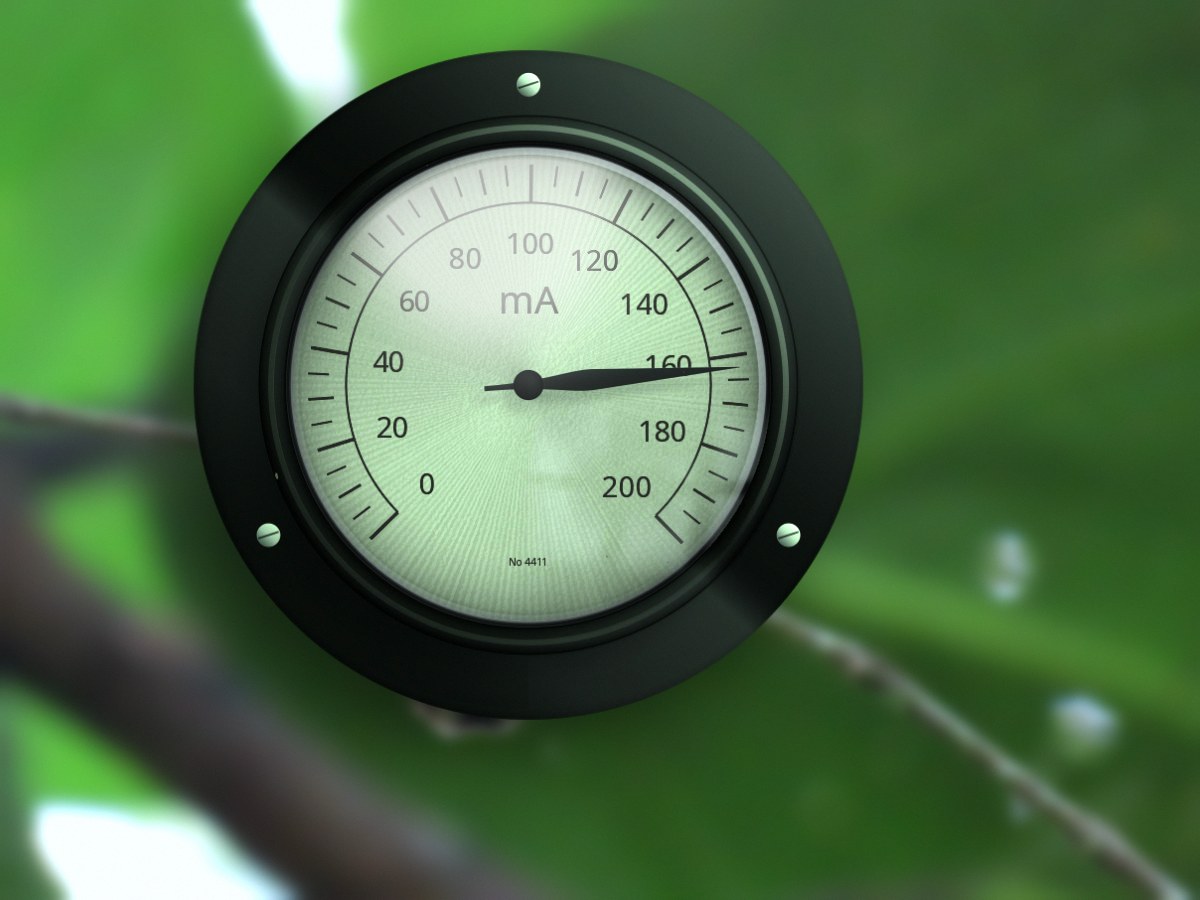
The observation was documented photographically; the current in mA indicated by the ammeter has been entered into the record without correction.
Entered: 162.5 mA
